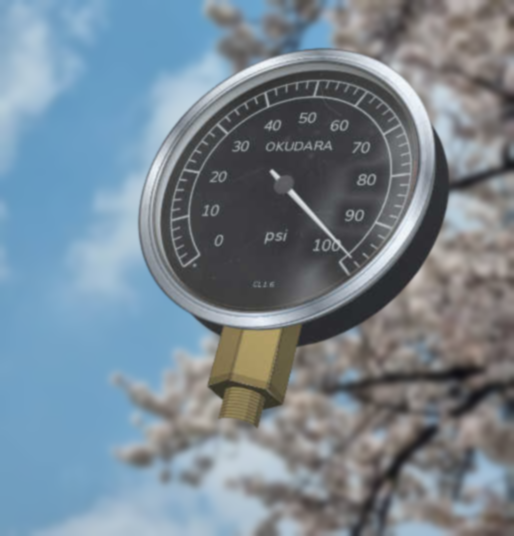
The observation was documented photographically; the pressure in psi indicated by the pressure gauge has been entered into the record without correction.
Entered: 98 psi
